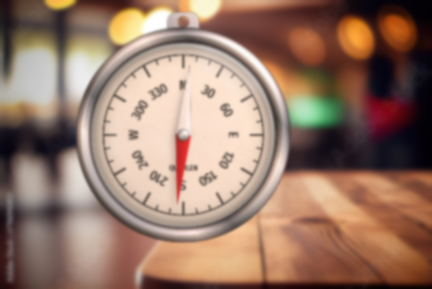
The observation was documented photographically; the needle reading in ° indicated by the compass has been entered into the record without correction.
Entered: 185 °
